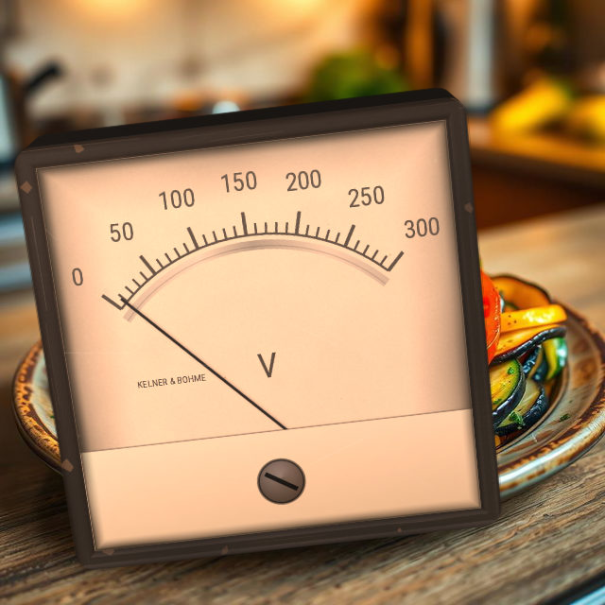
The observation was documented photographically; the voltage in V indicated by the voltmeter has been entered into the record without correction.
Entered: 10 V
